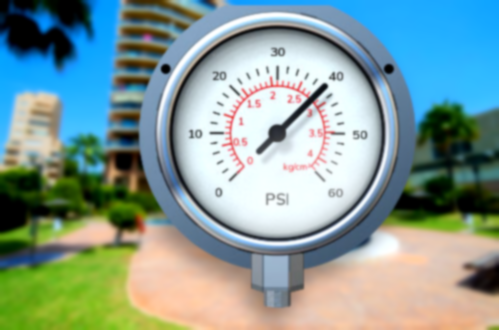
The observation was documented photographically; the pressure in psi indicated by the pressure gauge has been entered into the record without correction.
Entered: 40 psi
